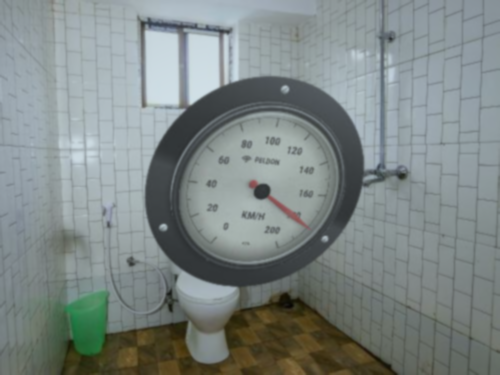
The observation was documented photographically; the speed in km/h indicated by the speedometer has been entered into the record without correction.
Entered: 180 km/h
